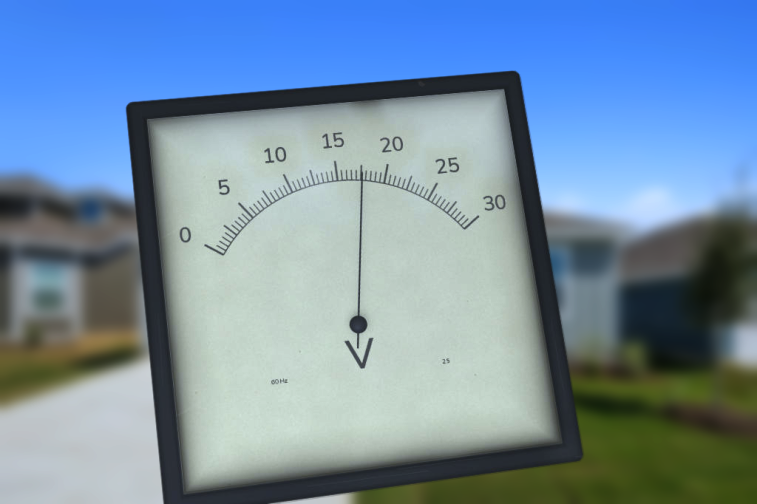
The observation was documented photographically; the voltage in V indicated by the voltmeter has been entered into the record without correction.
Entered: 17.5 V
